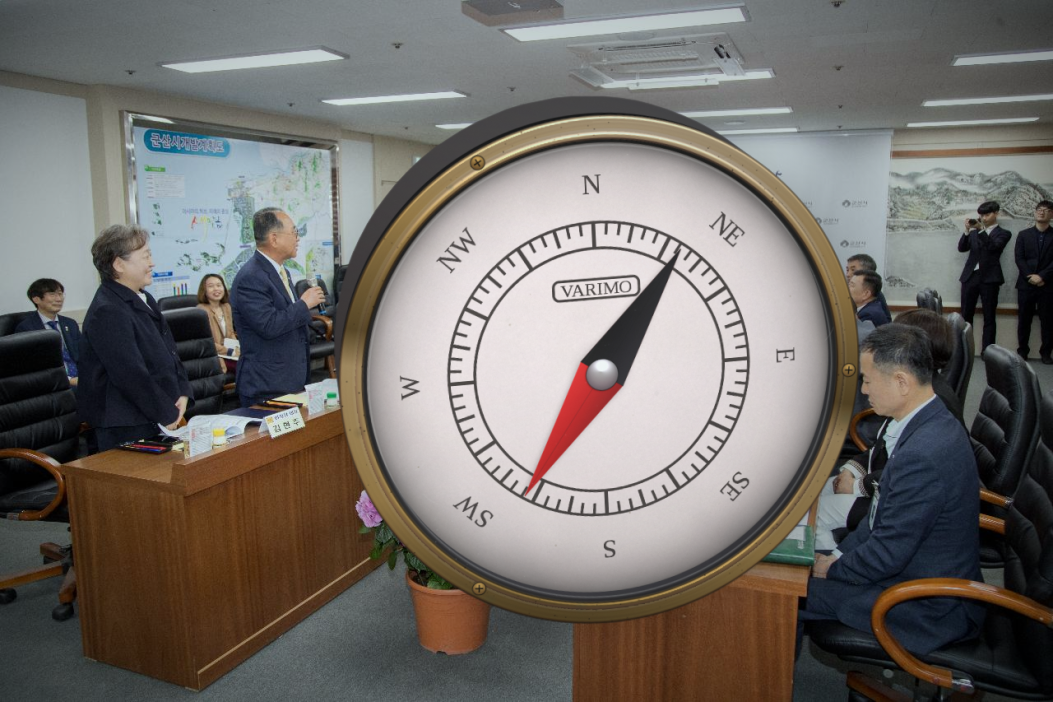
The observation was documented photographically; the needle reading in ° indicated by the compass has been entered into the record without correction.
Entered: 215 °
